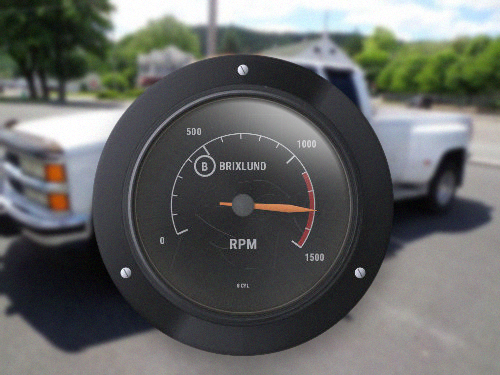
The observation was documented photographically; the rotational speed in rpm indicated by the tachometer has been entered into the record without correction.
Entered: 1300 rpm
